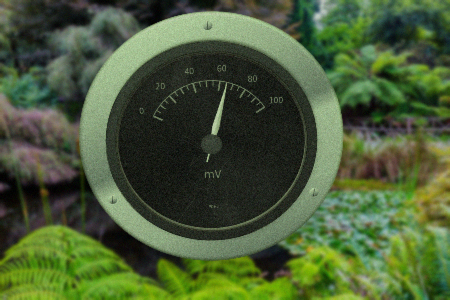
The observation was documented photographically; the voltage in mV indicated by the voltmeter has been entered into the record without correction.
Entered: 65 mV
